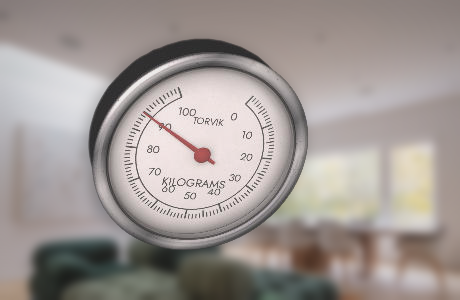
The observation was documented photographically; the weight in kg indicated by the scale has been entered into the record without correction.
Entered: 90 kg
